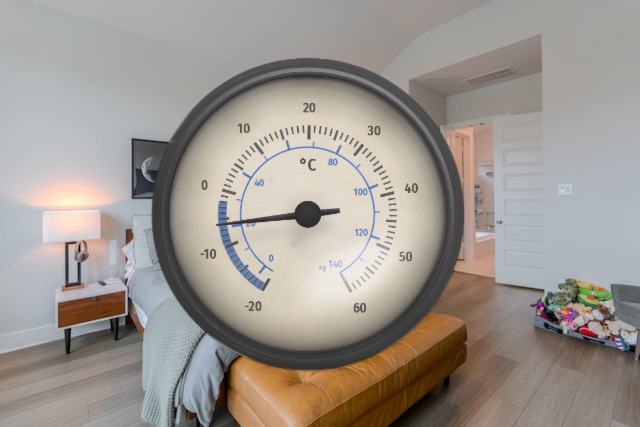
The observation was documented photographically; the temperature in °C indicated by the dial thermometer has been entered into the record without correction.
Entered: -6 °C
